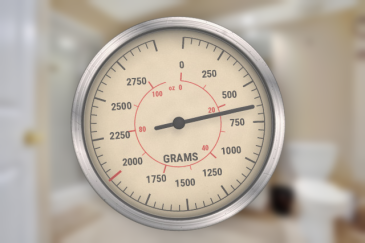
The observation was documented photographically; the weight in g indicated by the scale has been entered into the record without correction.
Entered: 650 g
